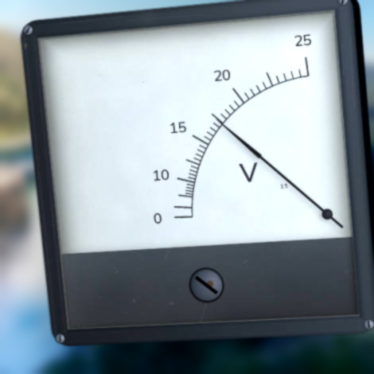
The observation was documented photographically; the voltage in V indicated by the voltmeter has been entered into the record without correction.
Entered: 17.5 V
